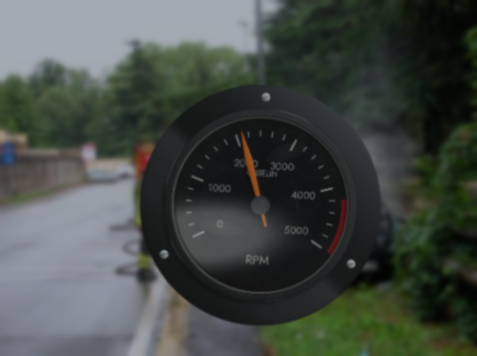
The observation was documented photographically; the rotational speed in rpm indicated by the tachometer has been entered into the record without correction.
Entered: 2100 rpm
